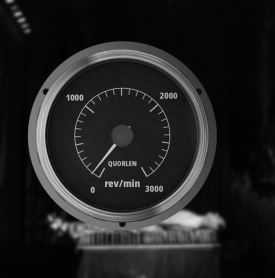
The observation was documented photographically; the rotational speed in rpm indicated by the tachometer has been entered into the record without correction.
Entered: 100 rpm
